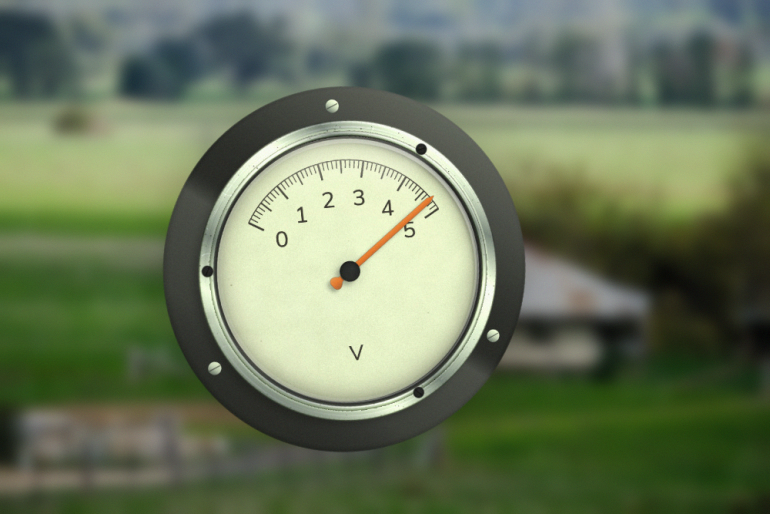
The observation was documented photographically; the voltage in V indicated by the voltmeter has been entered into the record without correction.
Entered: 4.7 V
